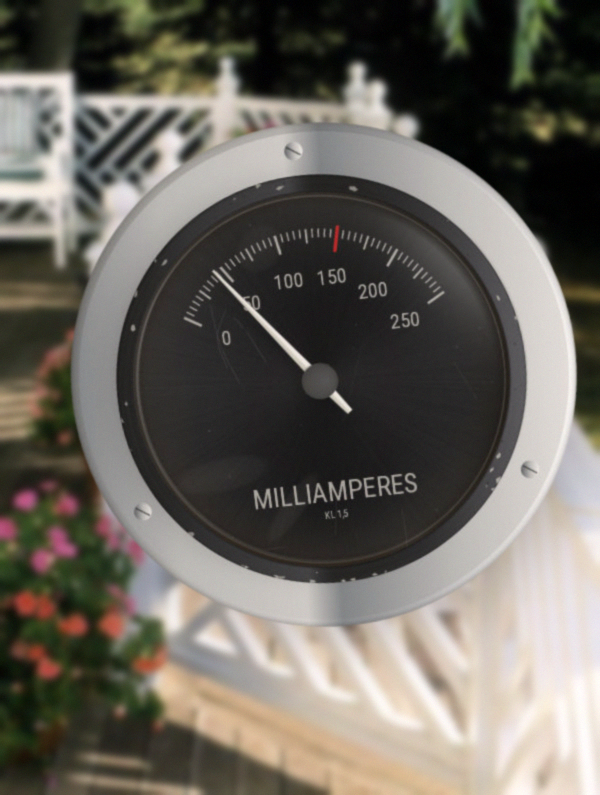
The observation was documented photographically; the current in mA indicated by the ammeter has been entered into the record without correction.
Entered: 45 mA
